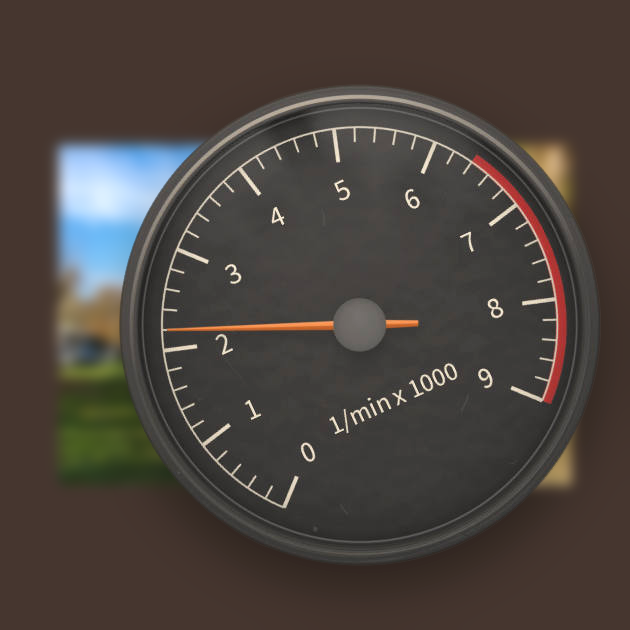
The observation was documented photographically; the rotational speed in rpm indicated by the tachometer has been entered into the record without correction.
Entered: 2200 rpm
